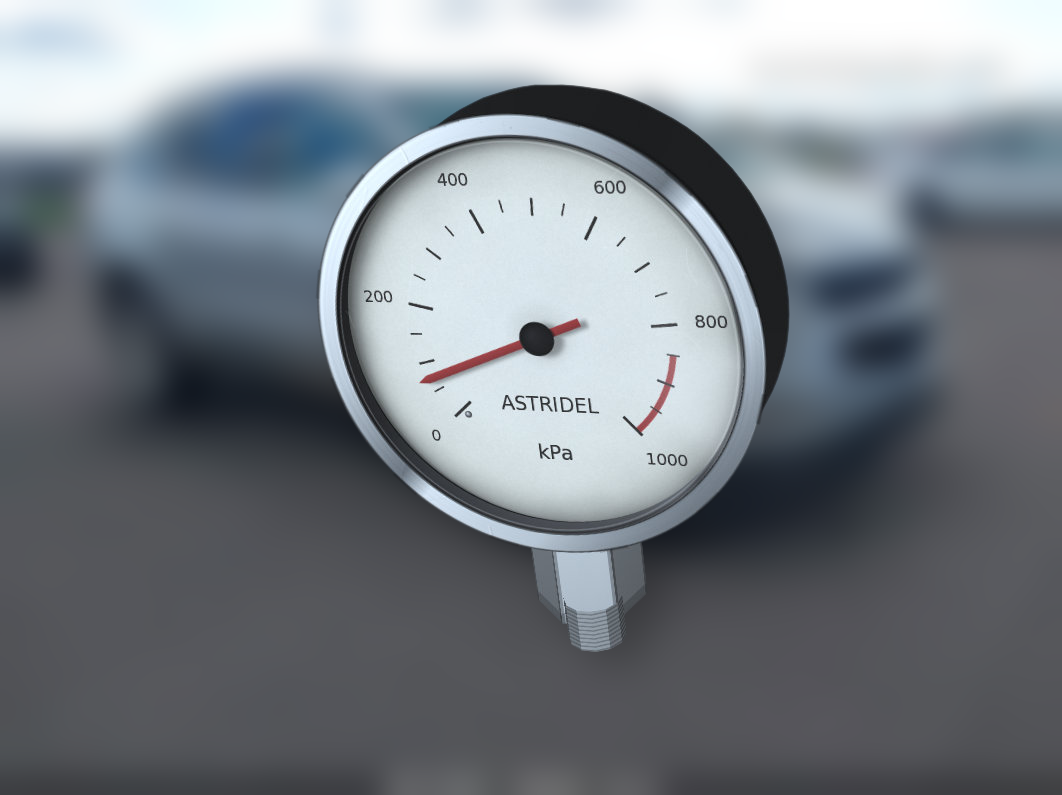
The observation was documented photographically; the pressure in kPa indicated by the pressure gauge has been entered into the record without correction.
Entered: 75 kPa
